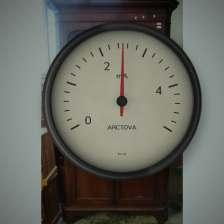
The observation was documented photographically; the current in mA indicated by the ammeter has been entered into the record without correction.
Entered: 2.5 mA
